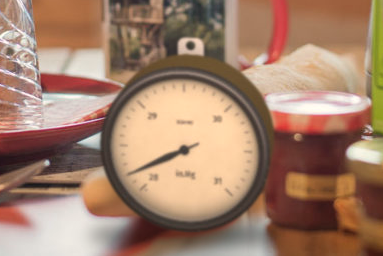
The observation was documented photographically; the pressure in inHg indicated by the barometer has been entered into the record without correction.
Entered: 28.2 inHg
